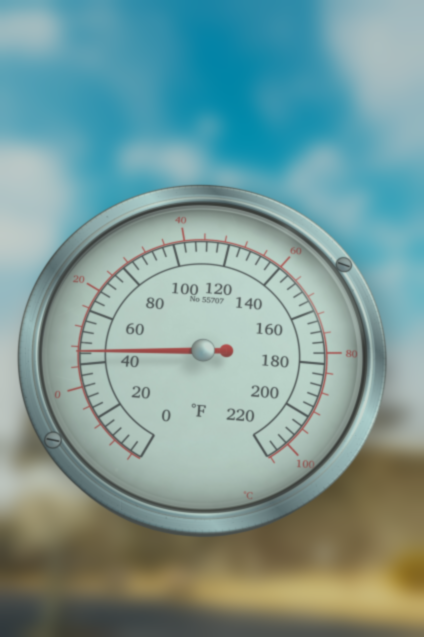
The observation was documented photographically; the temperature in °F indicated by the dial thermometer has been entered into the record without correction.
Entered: 44 °F
